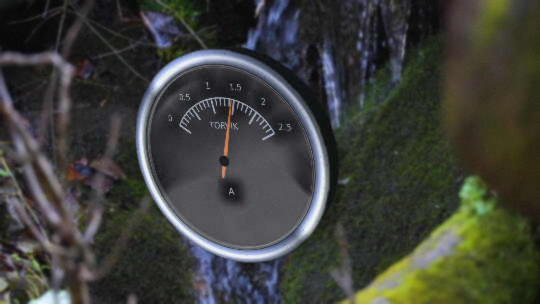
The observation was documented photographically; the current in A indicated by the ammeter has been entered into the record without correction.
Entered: 1.5 A
